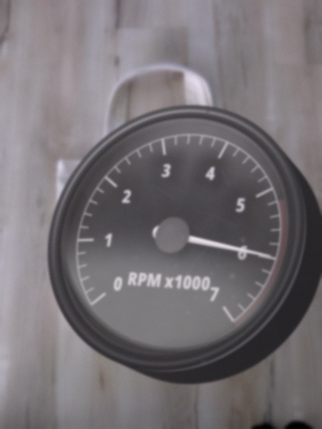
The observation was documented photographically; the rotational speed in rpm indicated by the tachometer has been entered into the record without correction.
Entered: 6000 rpm
